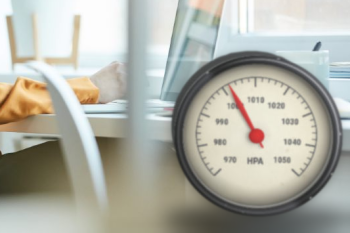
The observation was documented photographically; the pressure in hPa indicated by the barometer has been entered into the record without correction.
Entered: 1002 hPa
